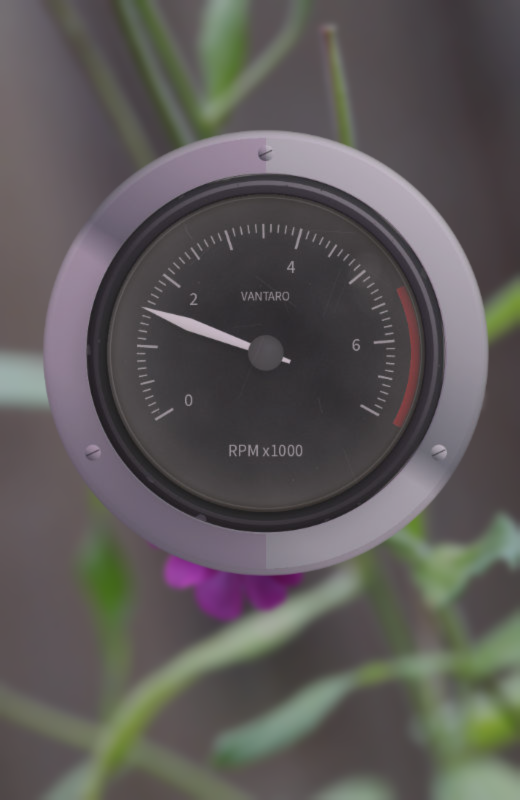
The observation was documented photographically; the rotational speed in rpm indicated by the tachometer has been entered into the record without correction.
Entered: 1500 rpm
